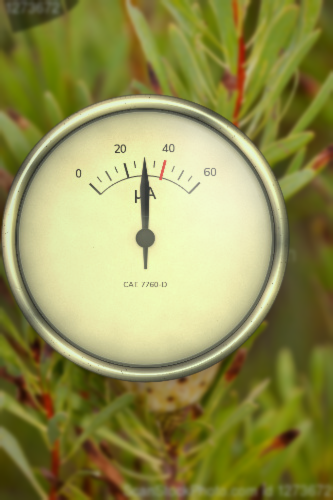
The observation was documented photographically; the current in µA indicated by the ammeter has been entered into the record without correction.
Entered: 30 µA
